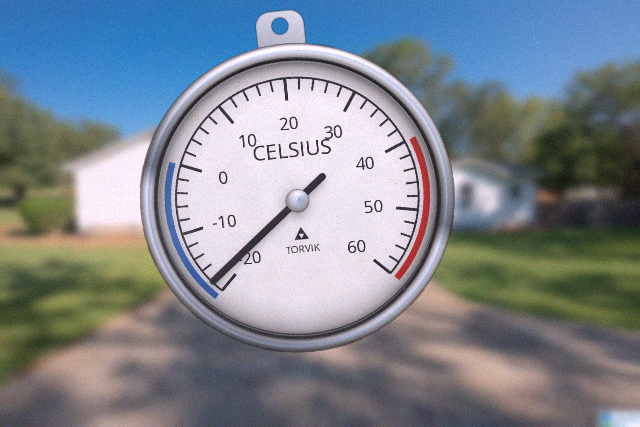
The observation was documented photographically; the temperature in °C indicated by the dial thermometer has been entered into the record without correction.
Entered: -18 °C
